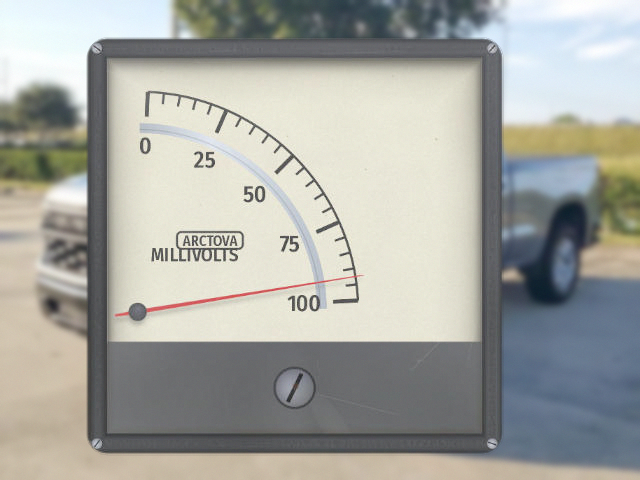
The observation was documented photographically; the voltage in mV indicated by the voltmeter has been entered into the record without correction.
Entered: 92.5 mV
